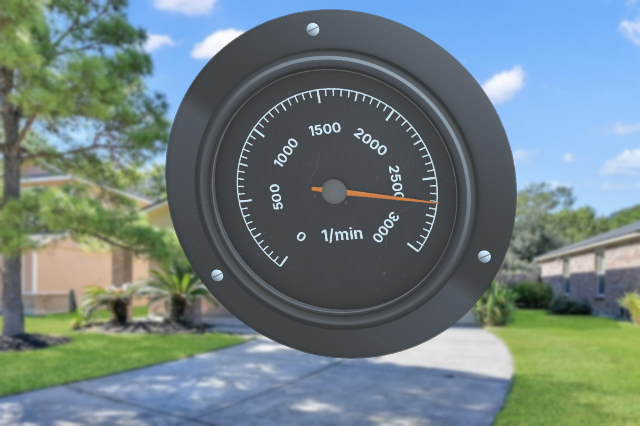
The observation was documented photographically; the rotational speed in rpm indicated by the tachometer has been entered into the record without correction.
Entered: 2650 rpm
